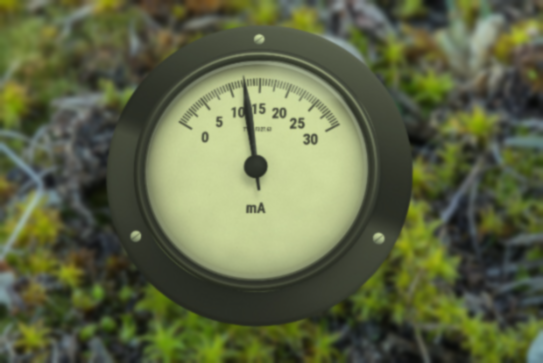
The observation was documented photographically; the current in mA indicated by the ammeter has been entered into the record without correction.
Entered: 12.5 mA
